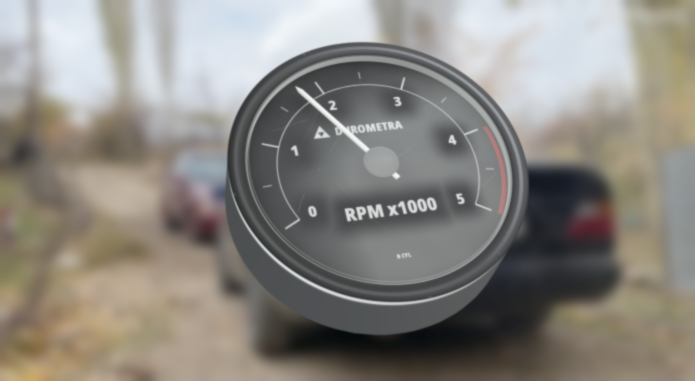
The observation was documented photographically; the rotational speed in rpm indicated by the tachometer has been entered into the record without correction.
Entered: 1750 rpm
